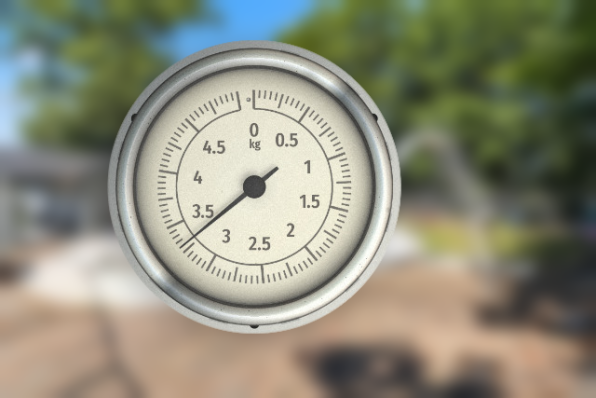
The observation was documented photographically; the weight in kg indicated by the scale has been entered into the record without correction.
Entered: 3.3 kg
